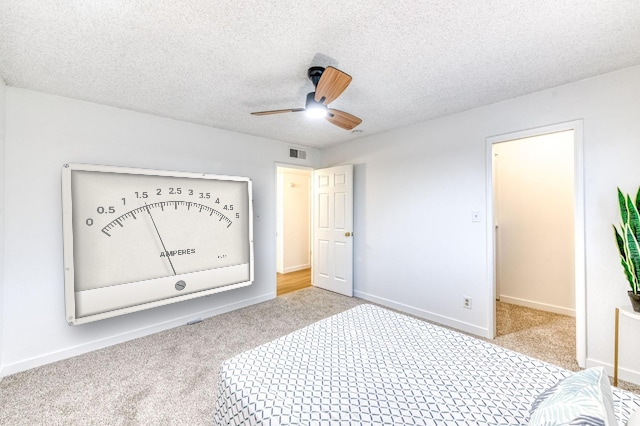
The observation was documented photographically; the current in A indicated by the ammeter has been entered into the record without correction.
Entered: 1.5 A
